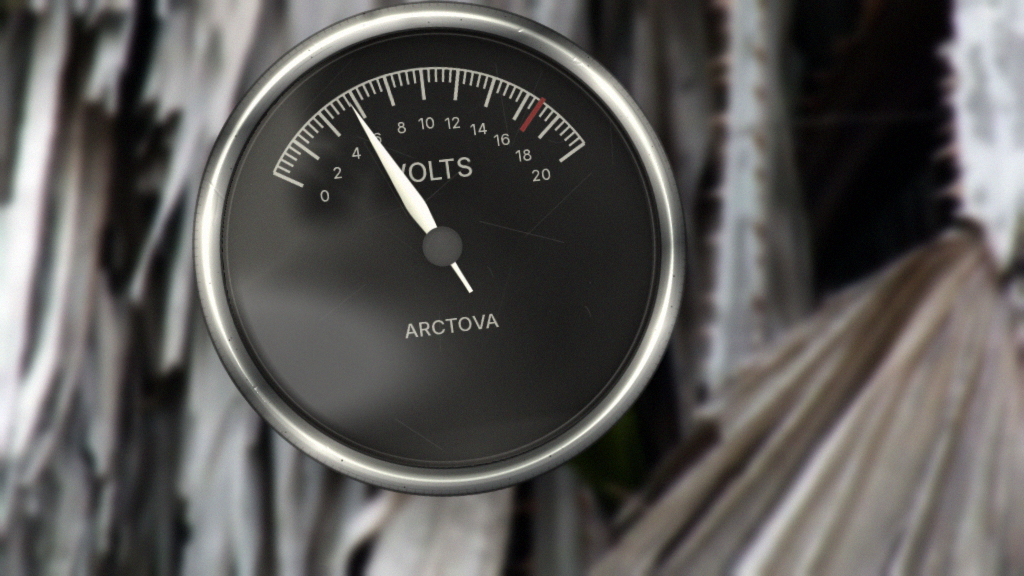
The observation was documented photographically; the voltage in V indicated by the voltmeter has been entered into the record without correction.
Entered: 5.6 V
